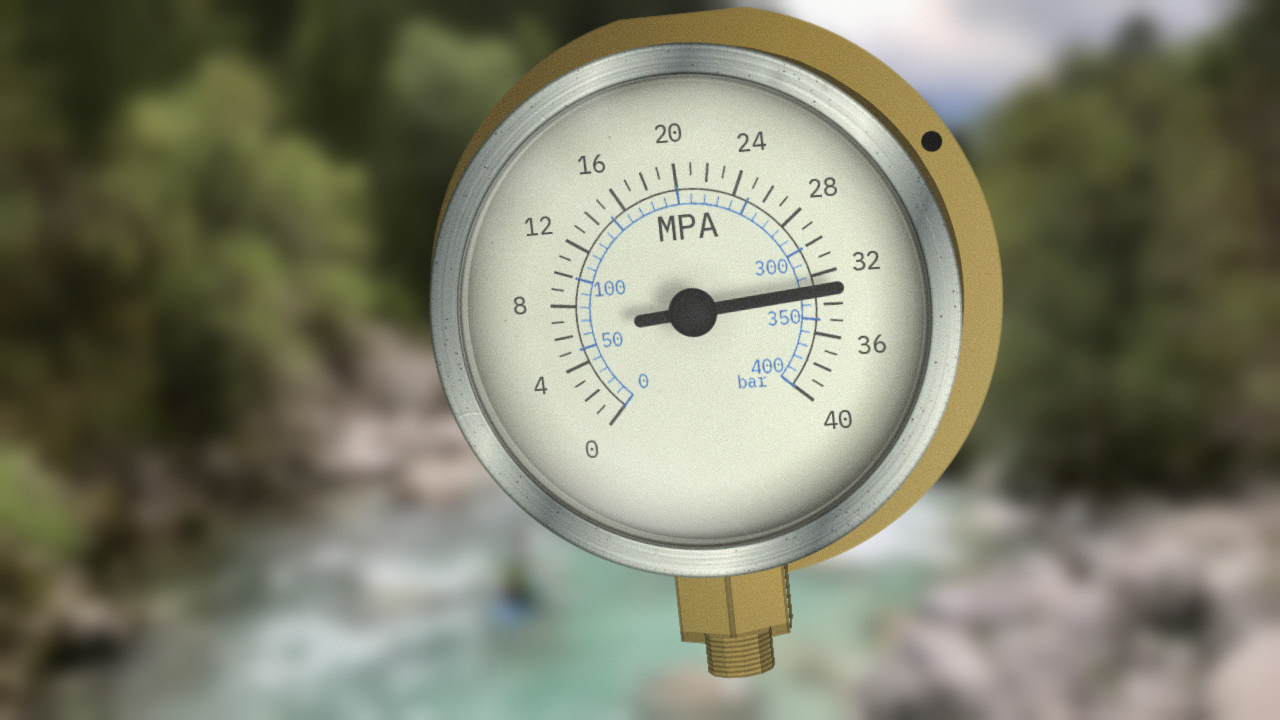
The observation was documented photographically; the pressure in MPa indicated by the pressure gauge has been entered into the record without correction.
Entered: 33 MPa
